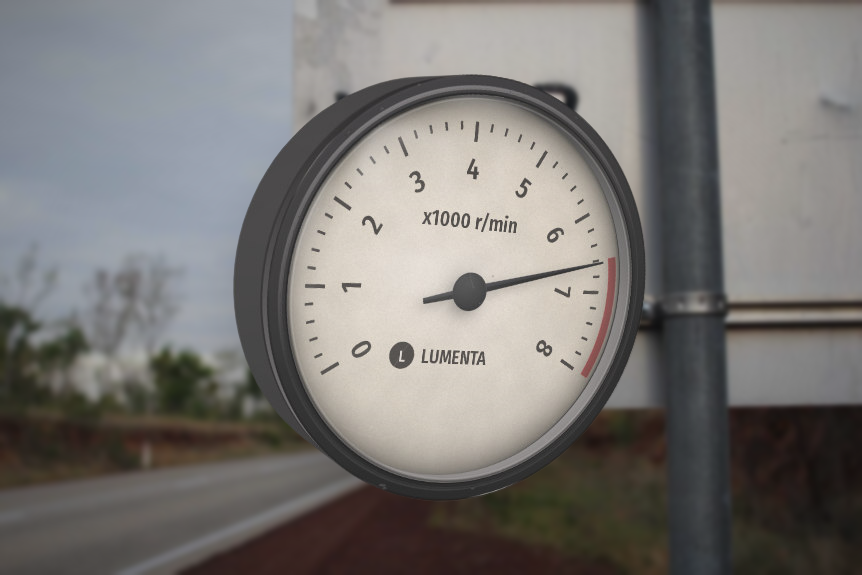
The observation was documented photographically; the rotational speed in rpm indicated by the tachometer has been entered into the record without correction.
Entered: 6600 rpm
